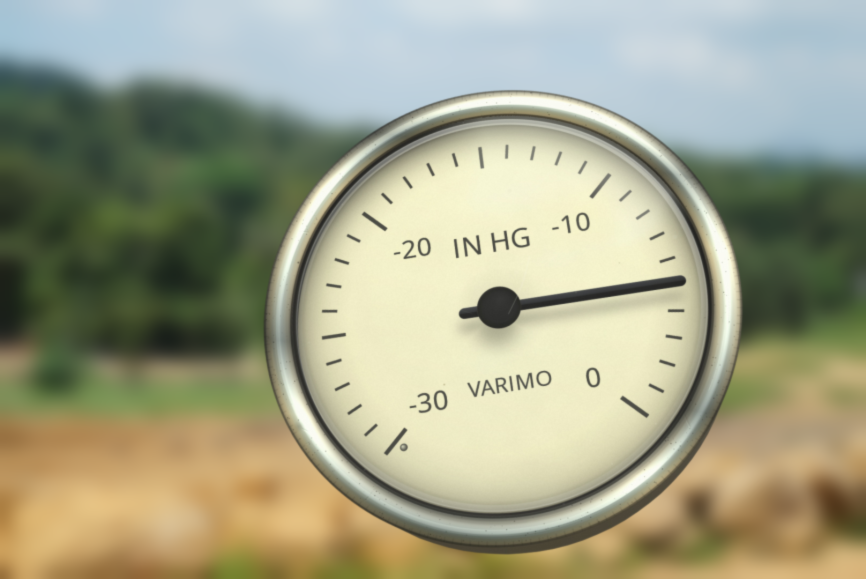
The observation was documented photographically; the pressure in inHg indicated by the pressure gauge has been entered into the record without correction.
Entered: -5 inHg
